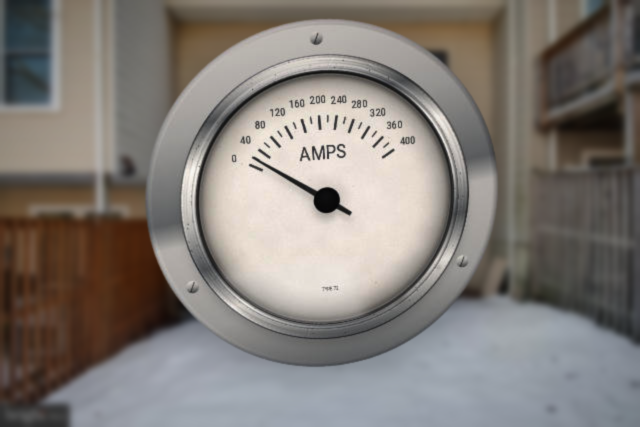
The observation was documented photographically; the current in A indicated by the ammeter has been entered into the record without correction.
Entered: 20 A
